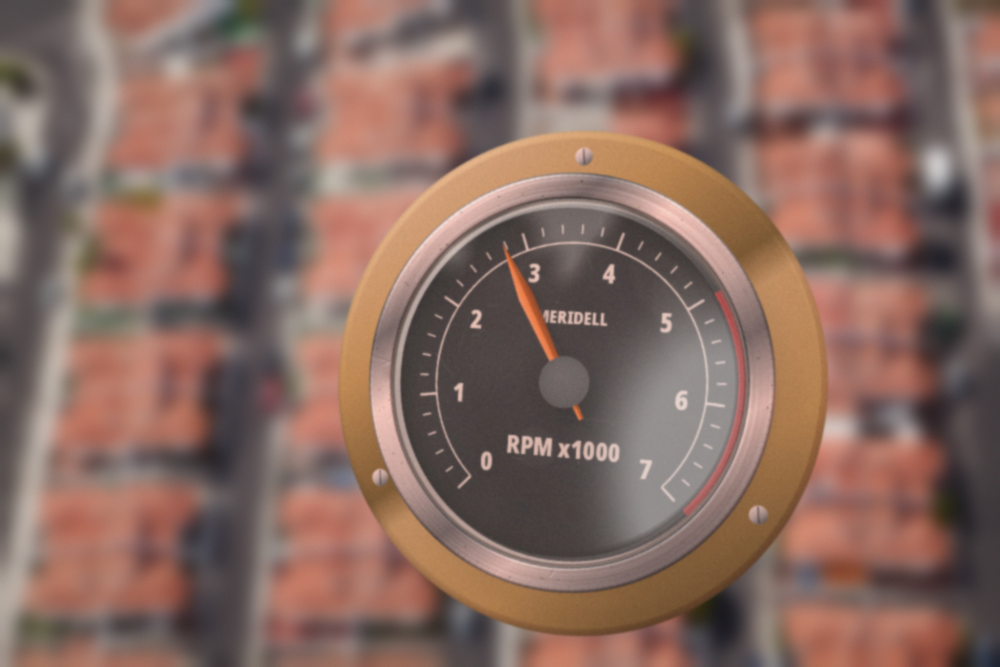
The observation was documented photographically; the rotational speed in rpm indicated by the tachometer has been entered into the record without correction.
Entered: 2800 rpm
